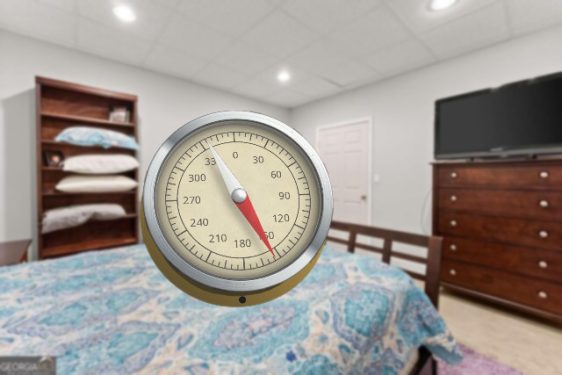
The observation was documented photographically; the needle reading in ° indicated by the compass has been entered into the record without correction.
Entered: 155 °
